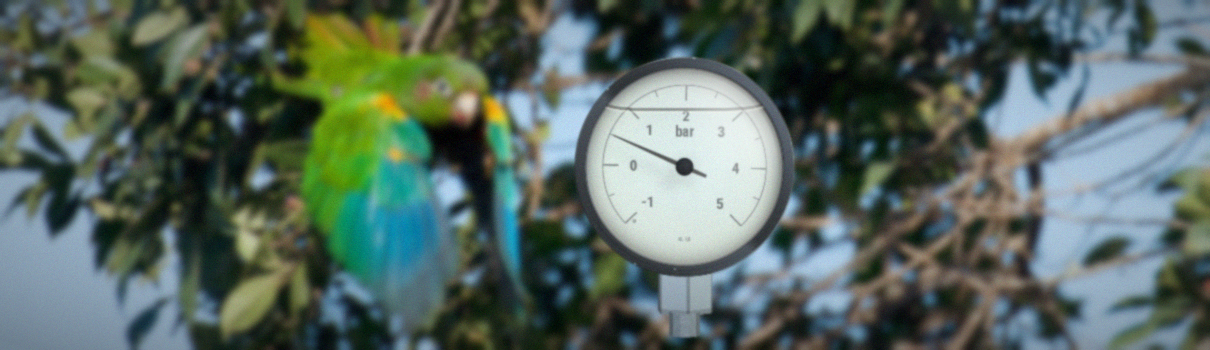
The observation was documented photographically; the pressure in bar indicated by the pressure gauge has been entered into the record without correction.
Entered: 0.5 bar
